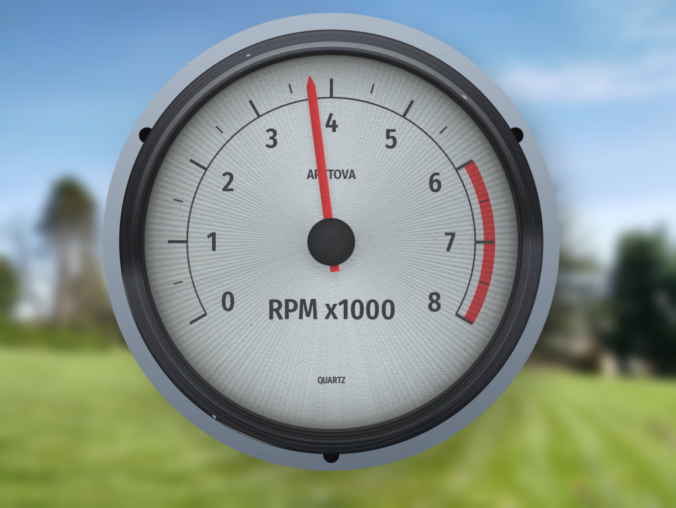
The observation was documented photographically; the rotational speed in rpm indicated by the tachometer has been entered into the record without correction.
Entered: 3750 rpm
